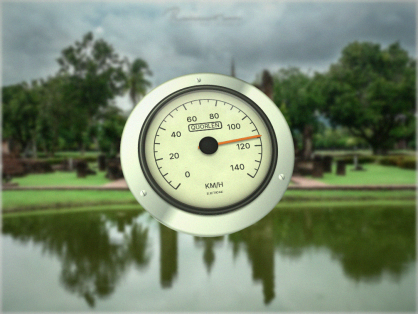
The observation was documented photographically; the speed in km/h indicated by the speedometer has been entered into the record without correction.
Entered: 115 km/h
